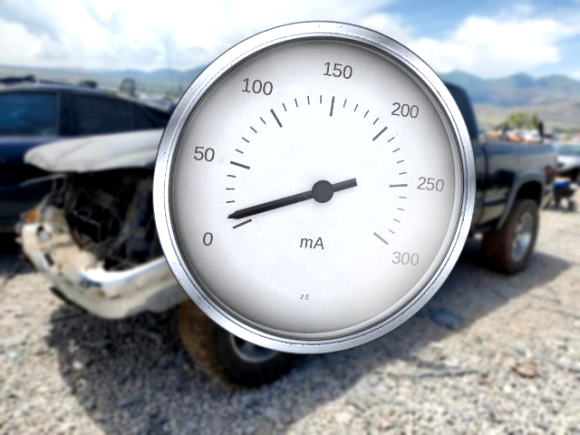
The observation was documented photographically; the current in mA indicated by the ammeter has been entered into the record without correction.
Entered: 10 mA
